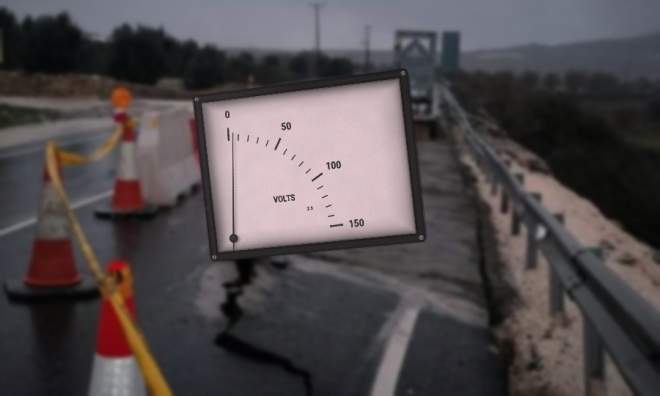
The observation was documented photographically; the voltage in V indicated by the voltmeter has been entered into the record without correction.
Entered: 5 V
